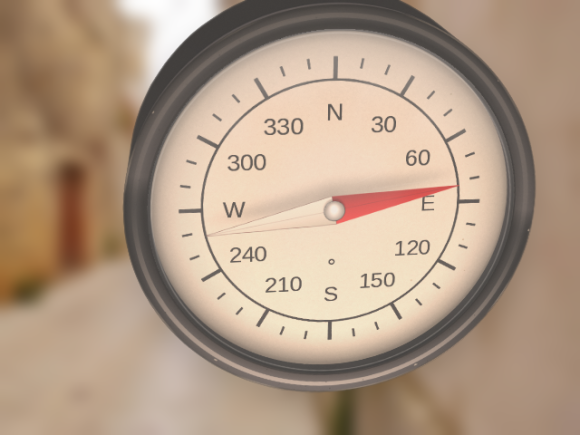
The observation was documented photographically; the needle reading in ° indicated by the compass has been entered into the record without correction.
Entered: 80 °
